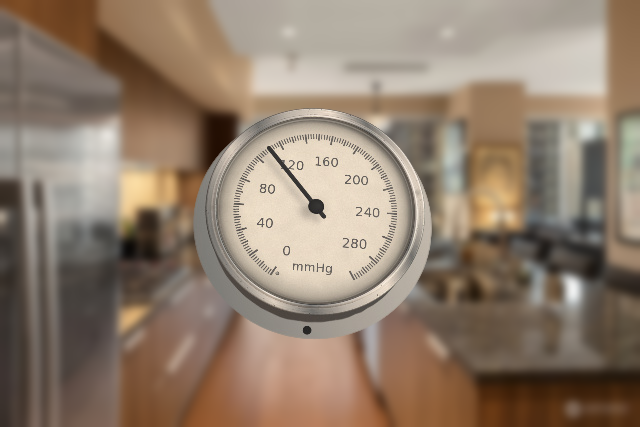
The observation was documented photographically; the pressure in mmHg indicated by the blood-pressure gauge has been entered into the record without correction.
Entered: 110 mmHg
